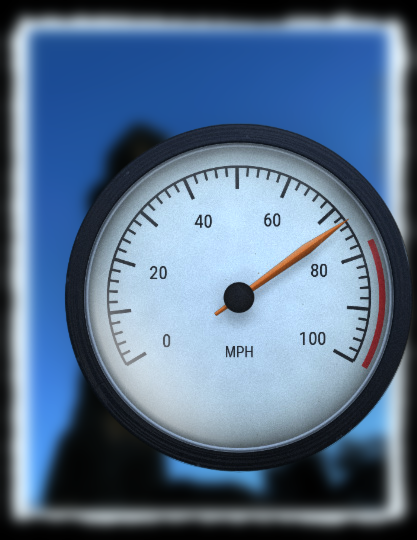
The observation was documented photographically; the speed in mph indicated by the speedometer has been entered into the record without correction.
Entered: 73 mph
